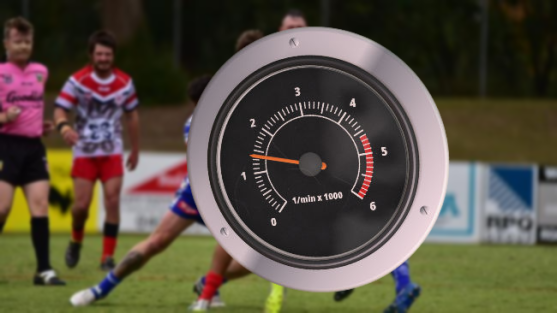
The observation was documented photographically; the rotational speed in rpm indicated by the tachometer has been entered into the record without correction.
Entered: 1400 rpm
